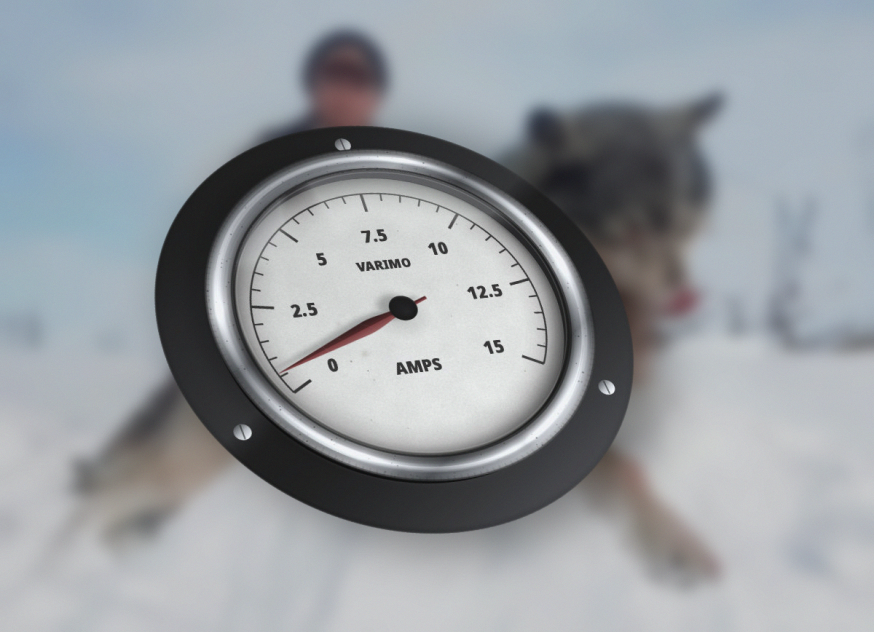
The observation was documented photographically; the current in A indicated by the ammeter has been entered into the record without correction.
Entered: 0.5 A
